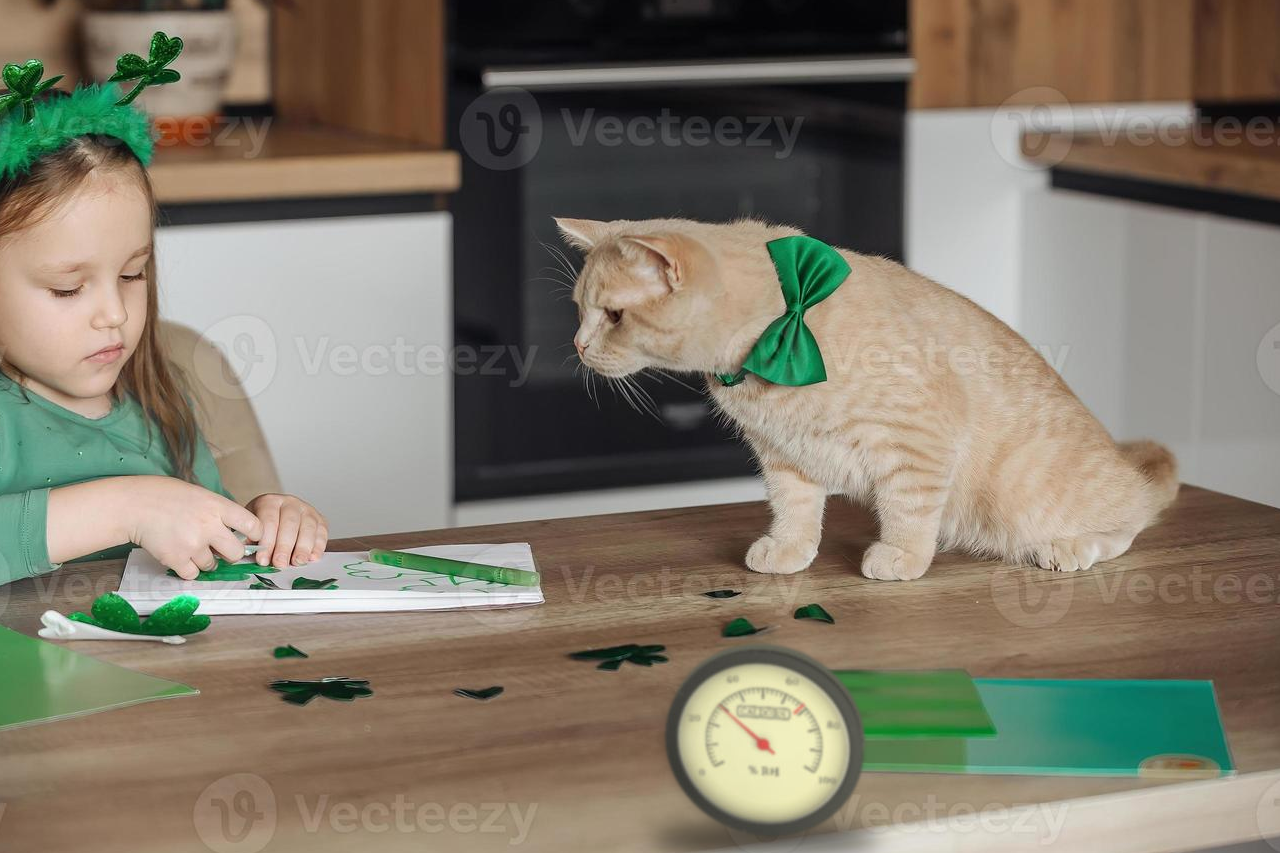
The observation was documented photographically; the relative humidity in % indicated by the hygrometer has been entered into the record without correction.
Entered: 30 %
